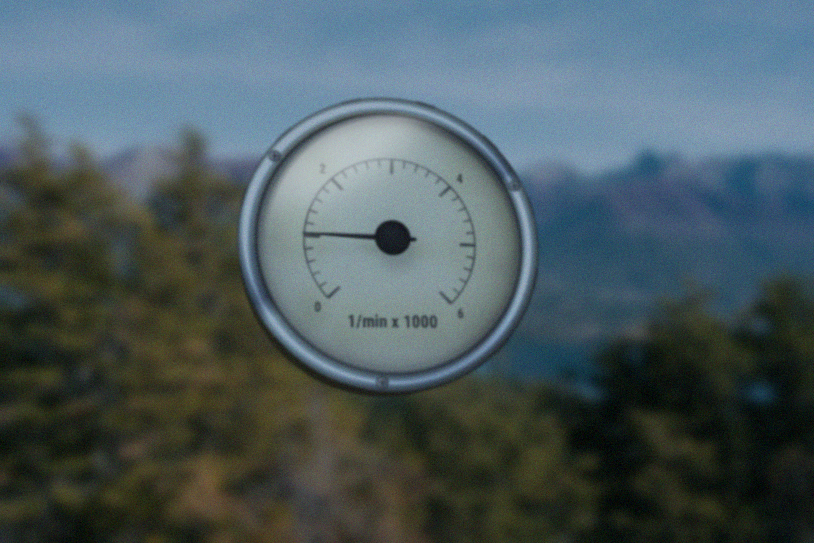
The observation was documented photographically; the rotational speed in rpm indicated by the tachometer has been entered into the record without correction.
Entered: 1000 rpm
